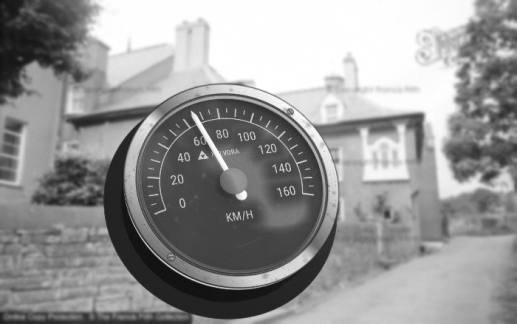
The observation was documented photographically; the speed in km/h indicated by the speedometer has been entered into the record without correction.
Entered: 65 km/h
